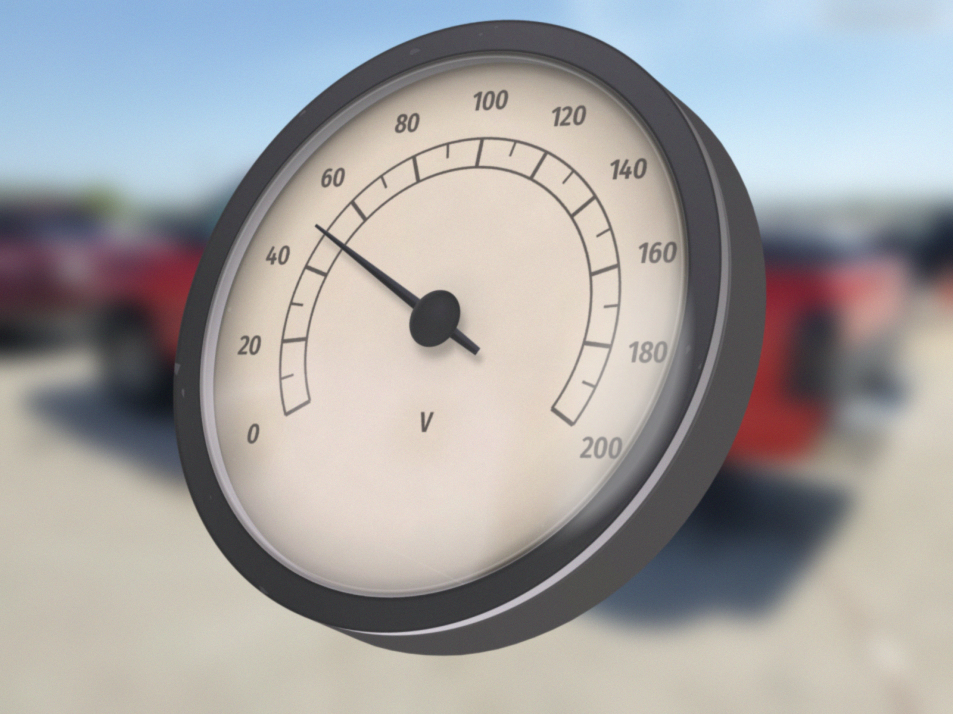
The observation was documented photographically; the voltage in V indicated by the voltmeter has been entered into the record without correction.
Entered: 50 V
